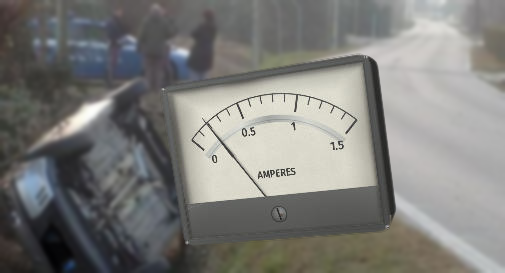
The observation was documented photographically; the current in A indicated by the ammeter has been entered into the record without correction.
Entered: 0.2 A
